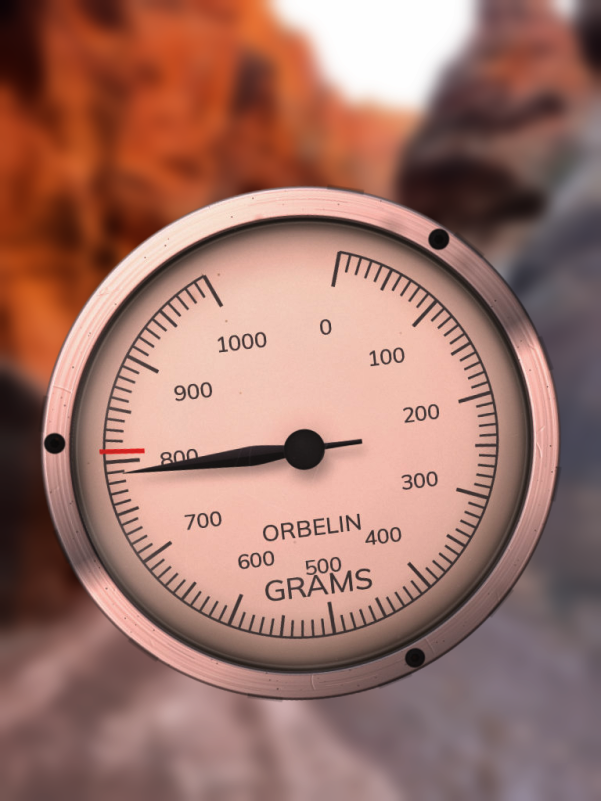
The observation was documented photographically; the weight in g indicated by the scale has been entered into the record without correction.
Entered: 790 g
